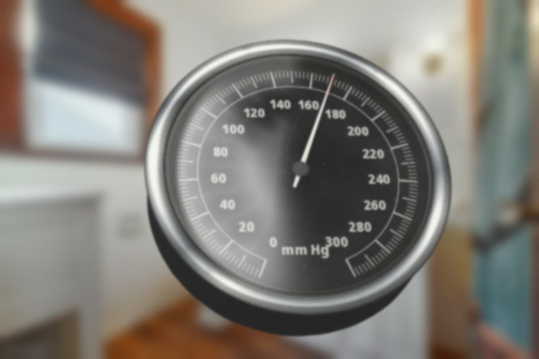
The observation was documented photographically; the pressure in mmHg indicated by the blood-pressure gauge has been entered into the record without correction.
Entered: 170 mmHg
